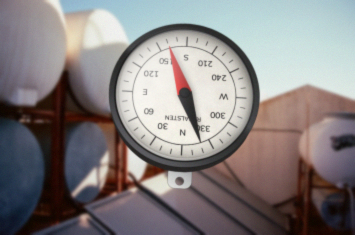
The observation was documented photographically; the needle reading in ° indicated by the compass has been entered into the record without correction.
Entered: 160 °
